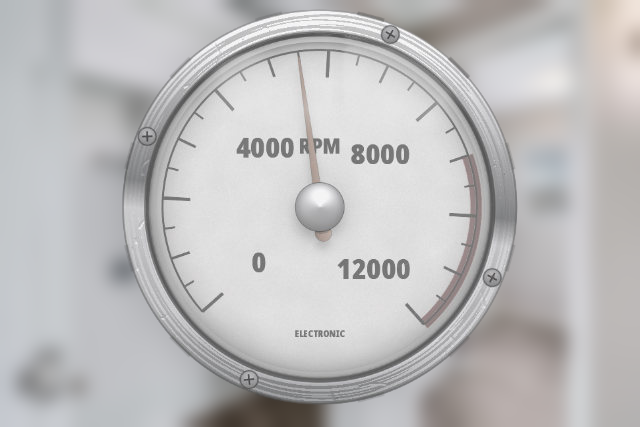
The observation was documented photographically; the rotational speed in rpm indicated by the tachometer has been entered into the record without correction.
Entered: 5500 rpm
